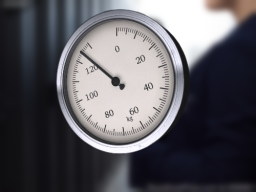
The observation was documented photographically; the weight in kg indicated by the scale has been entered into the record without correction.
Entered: 125 kg
